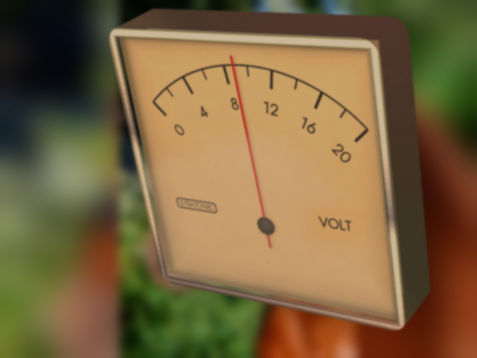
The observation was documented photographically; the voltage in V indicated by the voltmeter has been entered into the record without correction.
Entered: 9 V
